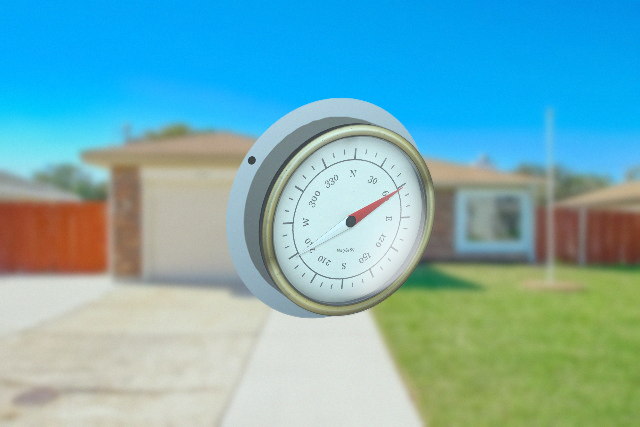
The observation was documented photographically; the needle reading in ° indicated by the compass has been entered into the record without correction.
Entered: 60 °
